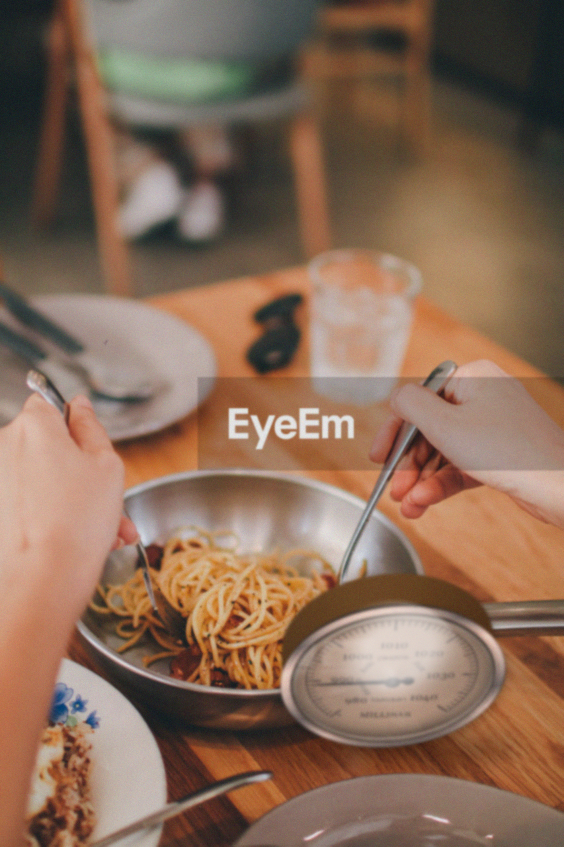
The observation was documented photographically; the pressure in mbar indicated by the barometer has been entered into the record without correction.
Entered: 990 mbar
